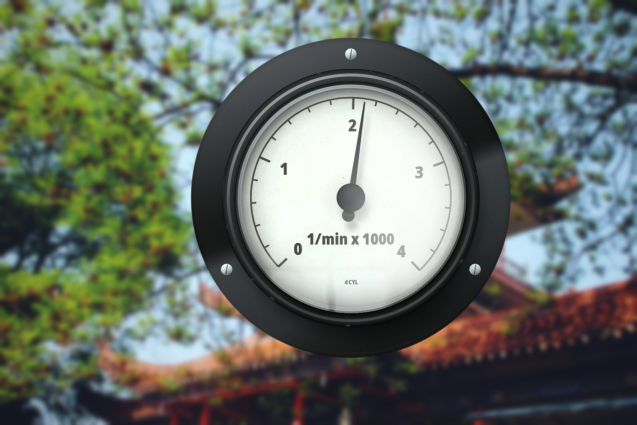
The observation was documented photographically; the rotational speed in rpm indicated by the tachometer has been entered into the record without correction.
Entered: 2100 rpm
